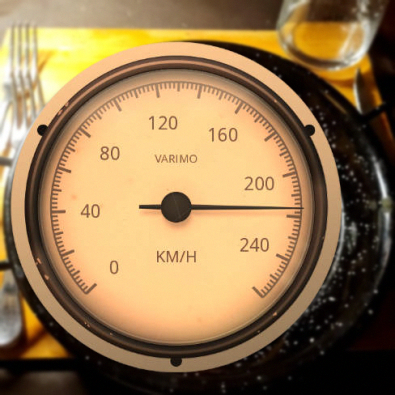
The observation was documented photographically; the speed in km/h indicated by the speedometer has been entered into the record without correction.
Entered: 216 km/h
